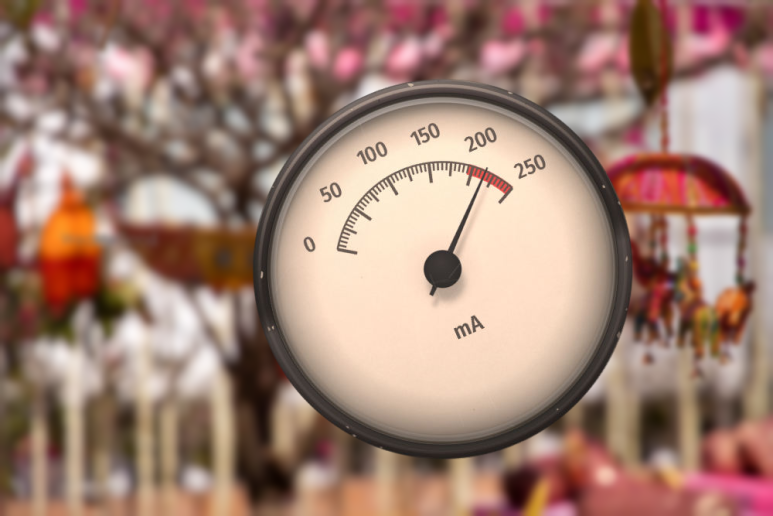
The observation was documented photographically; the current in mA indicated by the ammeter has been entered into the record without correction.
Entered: 215 mA
